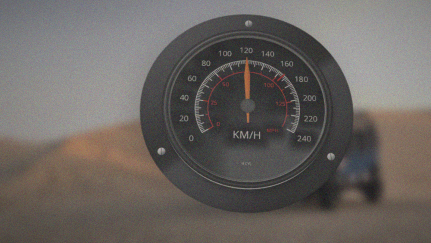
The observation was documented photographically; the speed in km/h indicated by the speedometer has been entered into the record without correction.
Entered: 120 km/h
